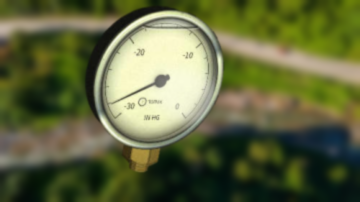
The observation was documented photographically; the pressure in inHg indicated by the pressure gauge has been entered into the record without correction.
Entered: -28 inHg
